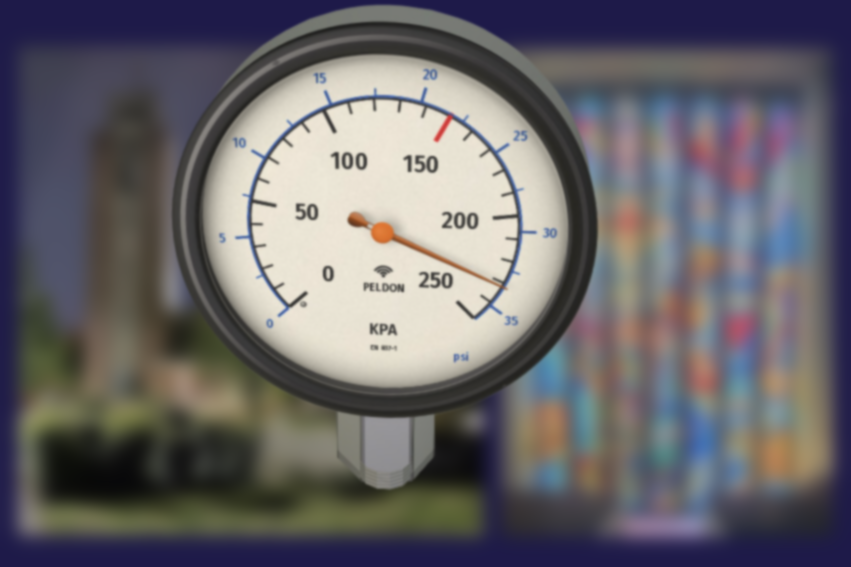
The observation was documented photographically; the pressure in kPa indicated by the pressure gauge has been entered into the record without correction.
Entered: 230 kPa
